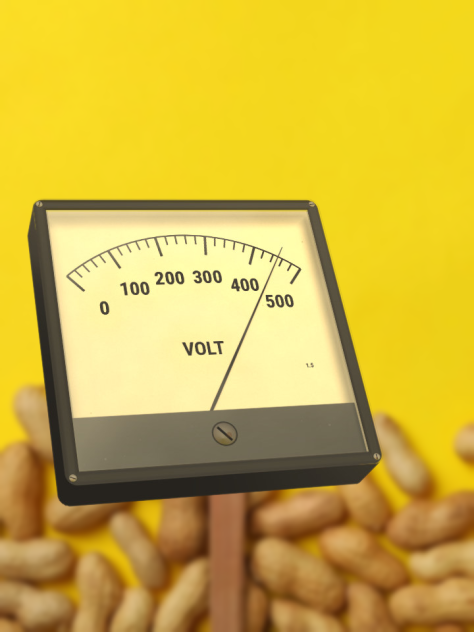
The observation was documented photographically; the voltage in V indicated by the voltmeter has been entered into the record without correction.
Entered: 450 V
